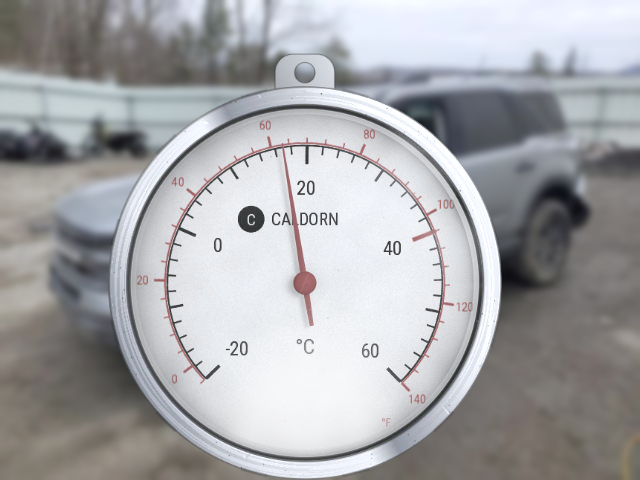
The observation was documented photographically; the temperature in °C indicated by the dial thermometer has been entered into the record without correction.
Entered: 17 °C
